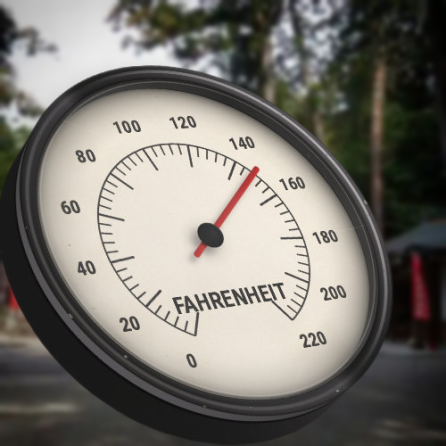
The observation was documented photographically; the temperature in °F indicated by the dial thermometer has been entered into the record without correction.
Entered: 148 °F
